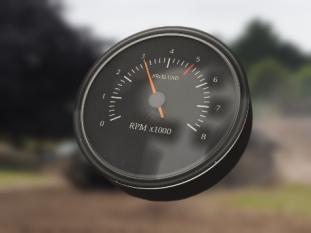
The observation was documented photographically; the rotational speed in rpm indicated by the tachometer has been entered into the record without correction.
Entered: 3000 rpm
